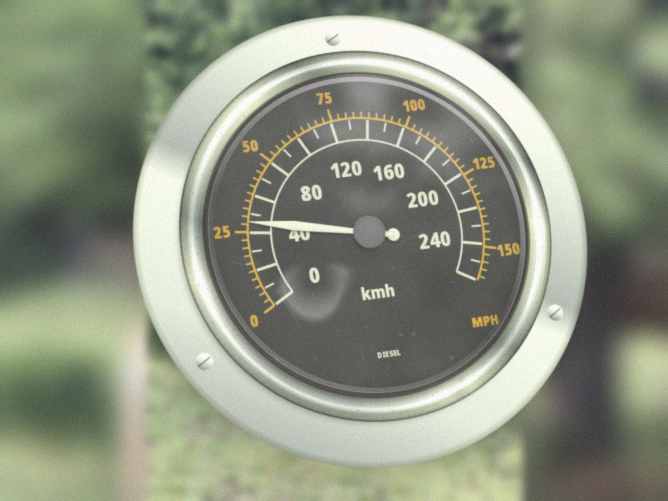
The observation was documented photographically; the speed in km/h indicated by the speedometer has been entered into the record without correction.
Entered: 45 km/h
